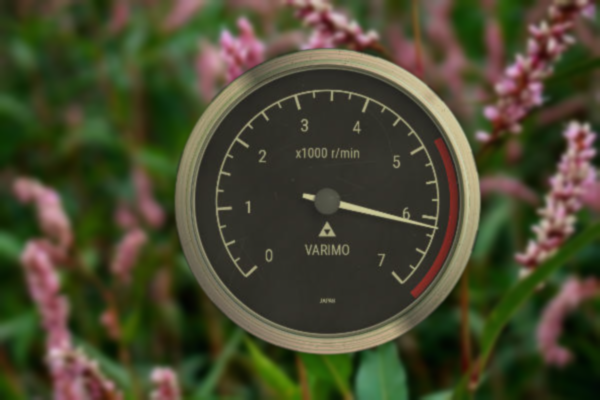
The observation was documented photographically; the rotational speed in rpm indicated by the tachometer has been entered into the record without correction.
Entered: 6125 rpm
